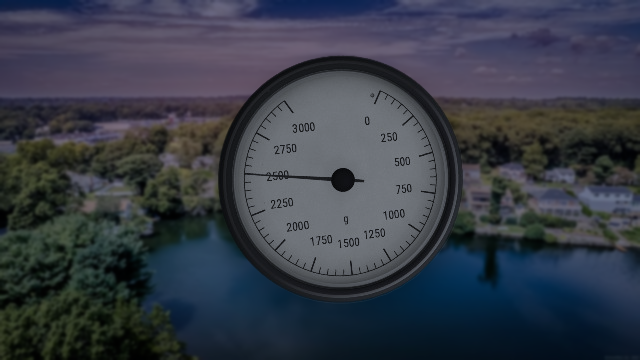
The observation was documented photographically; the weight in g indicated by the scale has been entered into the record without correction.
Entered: 2500 g
